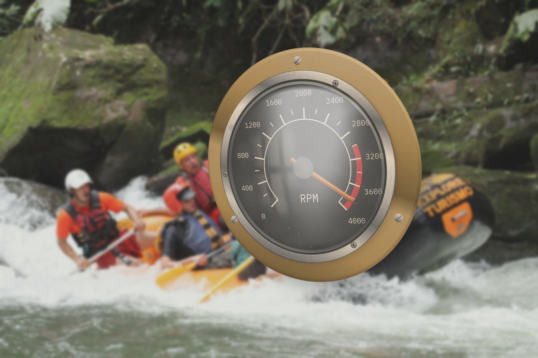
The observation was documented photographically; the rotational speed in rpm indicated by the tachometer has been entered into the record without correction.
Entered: 3800 rpm
